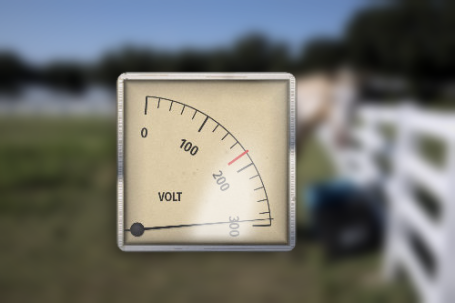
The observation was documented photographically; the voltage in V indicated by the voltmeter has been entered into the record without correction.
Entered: 290 V
